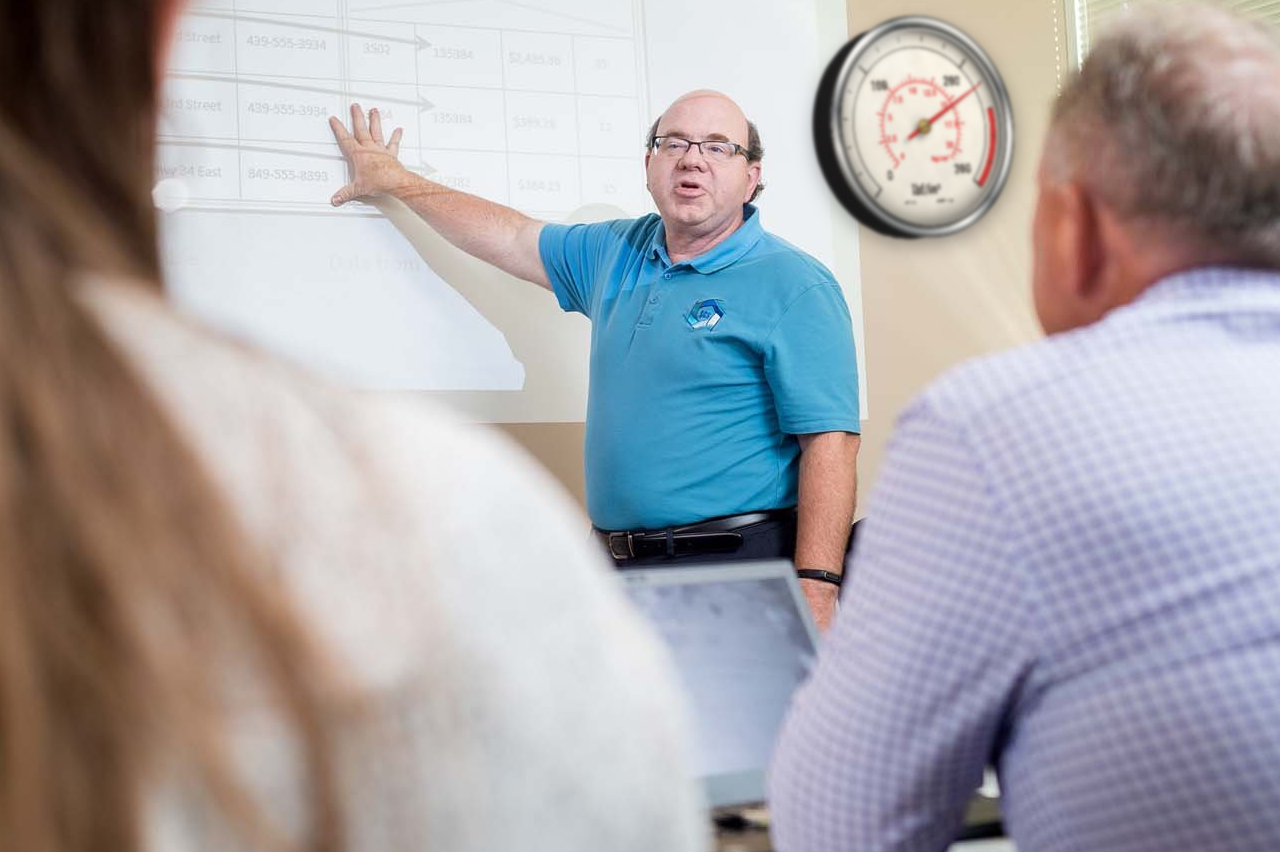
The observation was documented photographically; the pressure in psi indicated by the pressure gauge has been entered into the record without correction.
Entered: 220 psi
